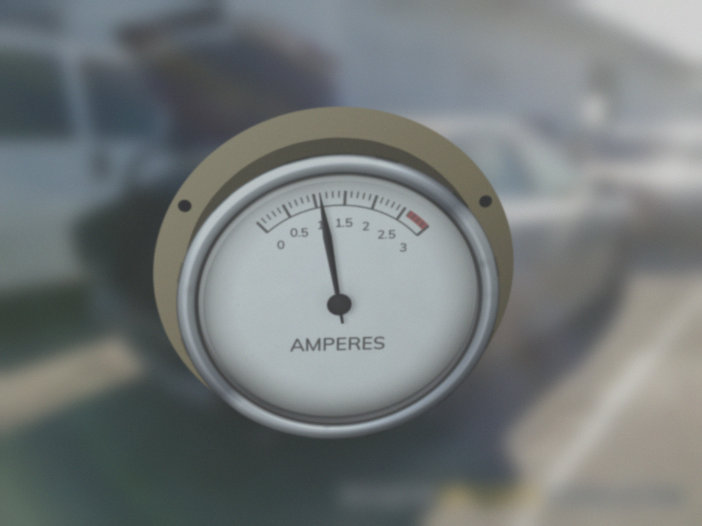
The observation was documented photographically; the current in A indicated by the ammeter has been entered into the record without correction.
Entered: 1.1 A
